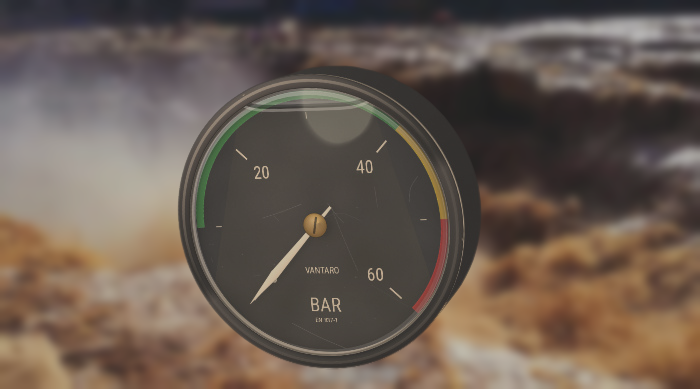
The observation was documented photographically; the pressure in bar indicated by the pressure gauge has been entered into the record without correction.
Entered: 0 bar
